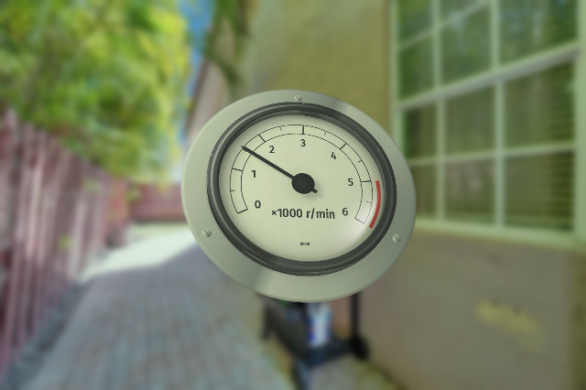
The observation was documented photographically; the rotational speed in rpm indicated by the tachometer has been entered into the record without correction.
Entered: 1500 rpm
